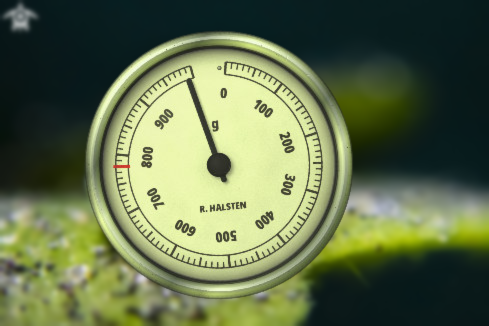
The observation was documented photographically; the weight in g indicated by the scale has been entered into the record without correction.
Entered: 990 g
